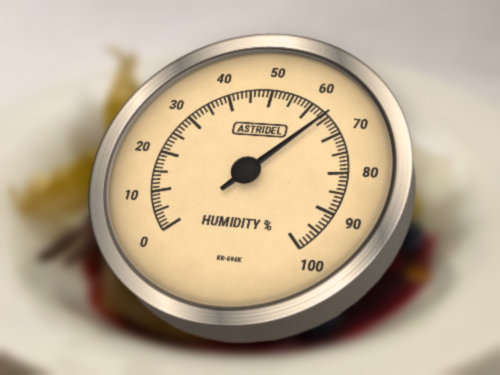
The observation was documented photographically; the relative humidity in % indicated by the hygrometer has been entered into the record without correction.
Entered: 65 %
